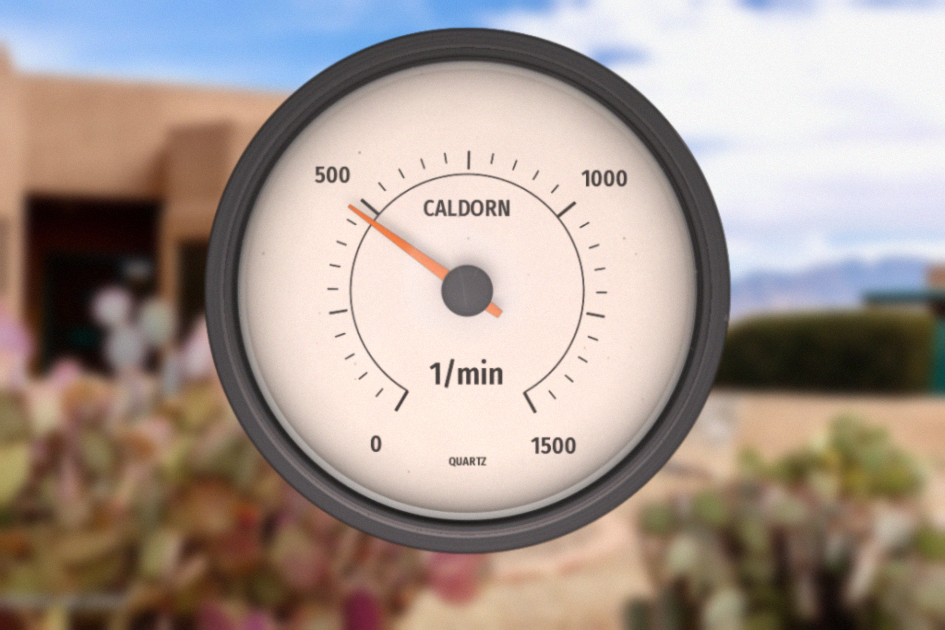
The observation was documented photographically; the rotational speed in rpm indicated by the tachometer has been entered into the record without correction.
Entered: 475 rpm
